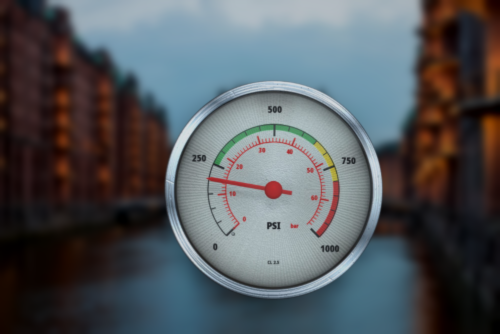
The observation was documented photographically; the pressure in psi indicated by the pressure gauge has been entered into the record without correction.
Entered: 200 psi
